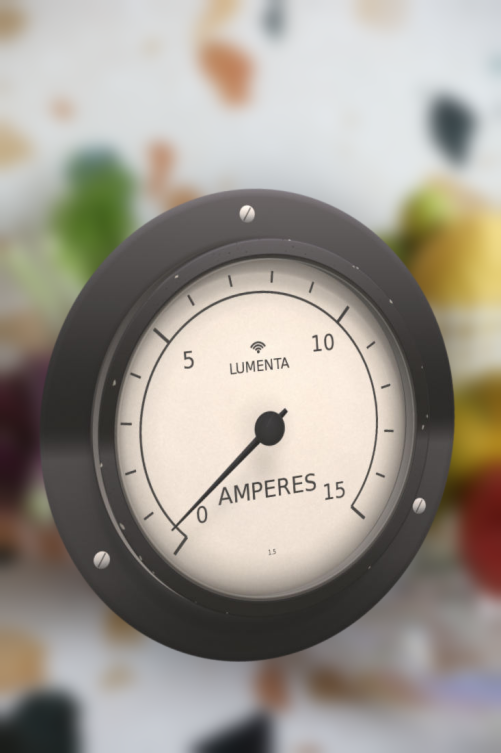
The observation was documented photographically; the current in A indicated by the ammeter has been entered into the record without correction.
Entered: 0.5 A
